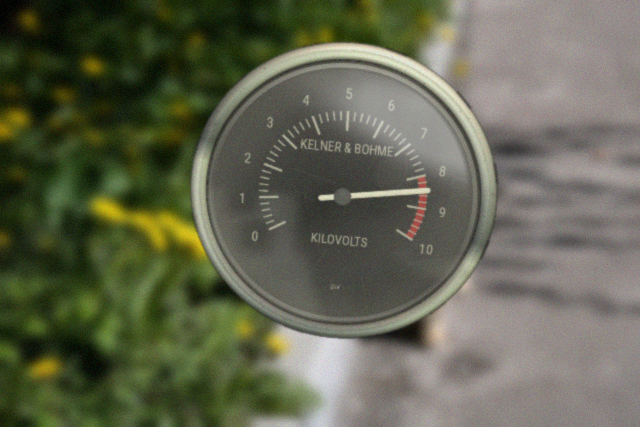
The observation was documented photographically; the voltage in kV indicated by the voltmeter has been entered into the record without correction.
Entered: 8.4 kV
